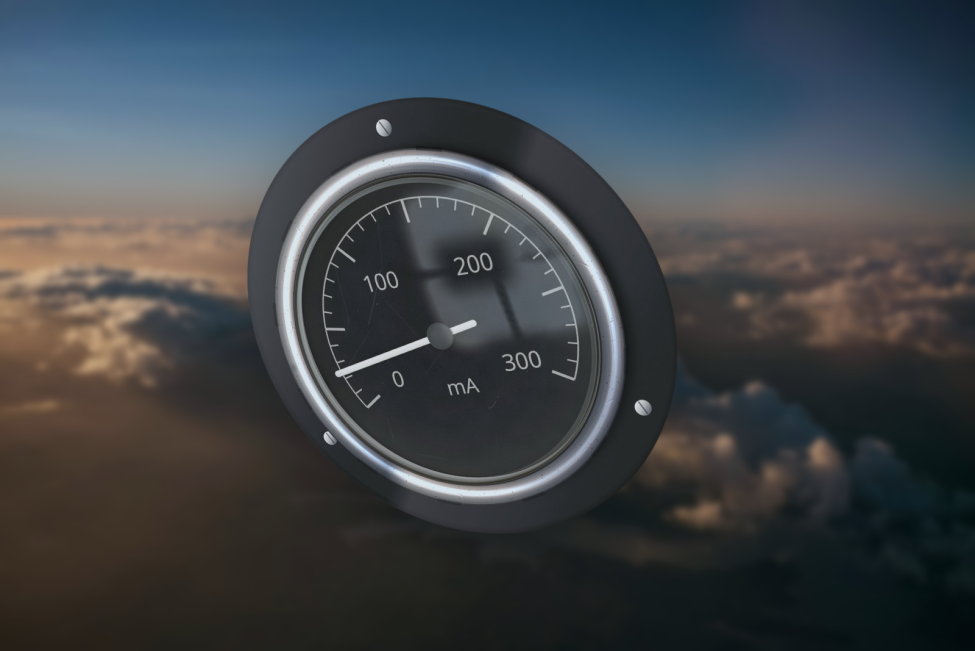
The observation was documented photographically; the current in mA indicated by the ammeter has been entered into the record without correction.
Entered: 25 mA
